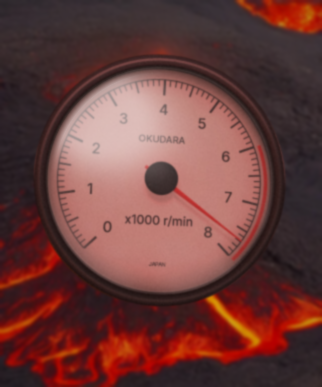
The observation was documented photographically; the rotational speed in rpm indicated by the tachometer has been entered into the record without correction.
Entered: 7700 rpm
